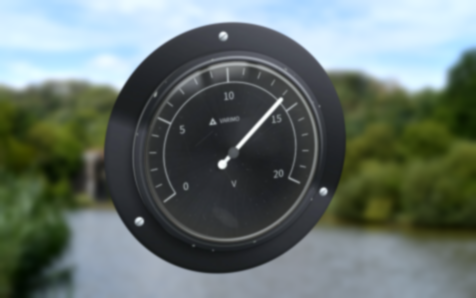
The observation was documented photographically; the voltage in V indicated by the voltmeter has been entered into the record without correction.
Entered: 14 V
